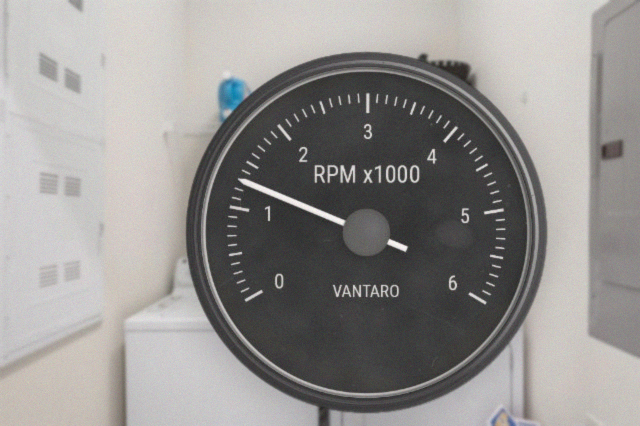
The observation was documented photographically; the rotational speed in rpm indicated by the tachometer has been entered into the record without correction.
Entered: 1300 rpm
